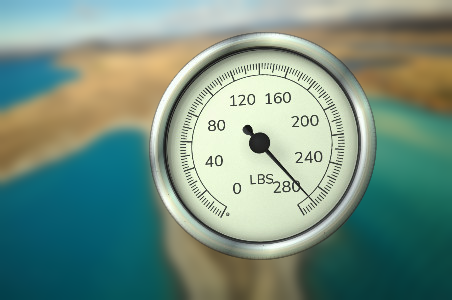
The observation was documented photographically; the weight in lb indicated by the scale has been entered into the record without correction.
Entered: 270 lb
